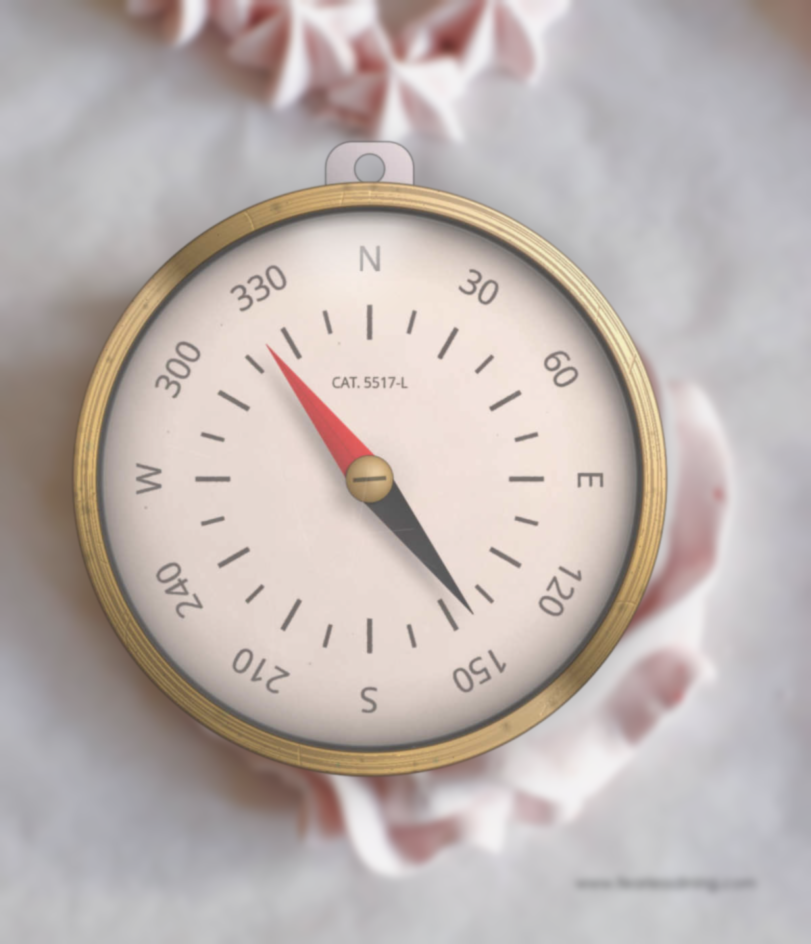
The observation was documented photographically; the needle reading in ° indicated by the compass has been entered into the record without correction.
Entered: 322.5 °
